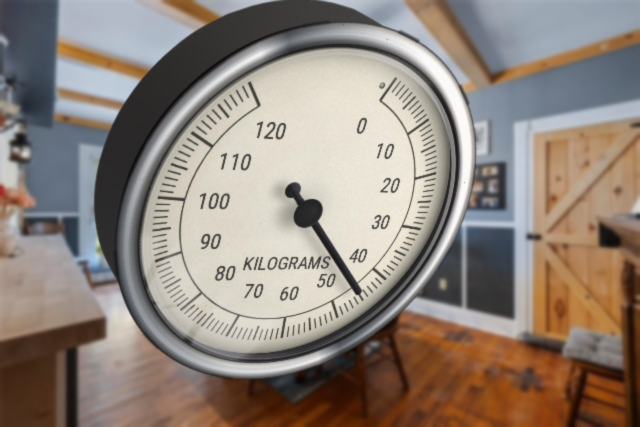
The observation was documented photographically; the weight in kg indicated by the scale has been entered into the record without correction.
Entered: 45 kg
